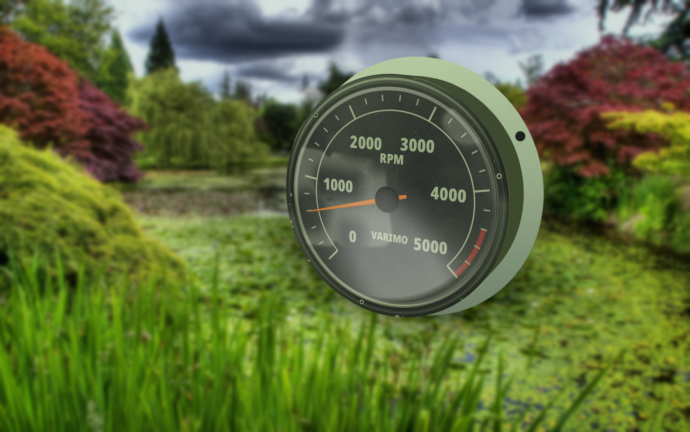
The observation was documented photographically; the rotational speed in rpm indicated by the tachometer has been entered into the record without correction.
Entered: 600 rpm
